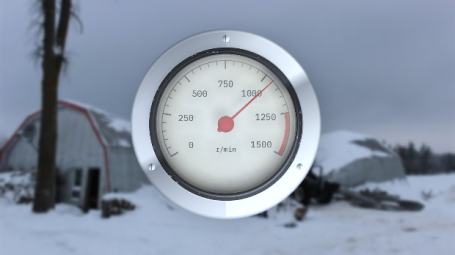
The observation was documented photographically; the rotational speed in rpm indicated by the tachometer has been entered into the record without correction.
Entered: 1050 rpm
